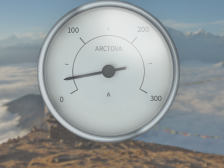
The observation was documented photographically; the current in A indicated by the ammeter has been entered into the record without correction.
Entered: 25 A
